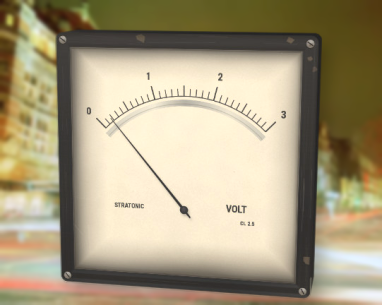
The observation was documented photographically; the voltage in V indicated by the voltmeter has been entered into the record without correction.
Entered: 0.2 V
